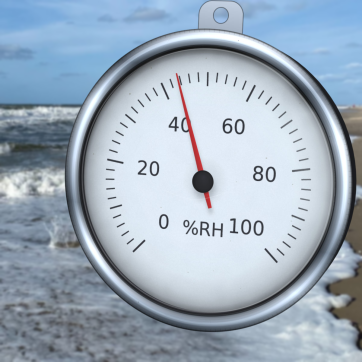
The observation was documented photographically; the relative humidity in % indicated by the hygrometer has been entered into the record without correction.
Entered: 44 %
